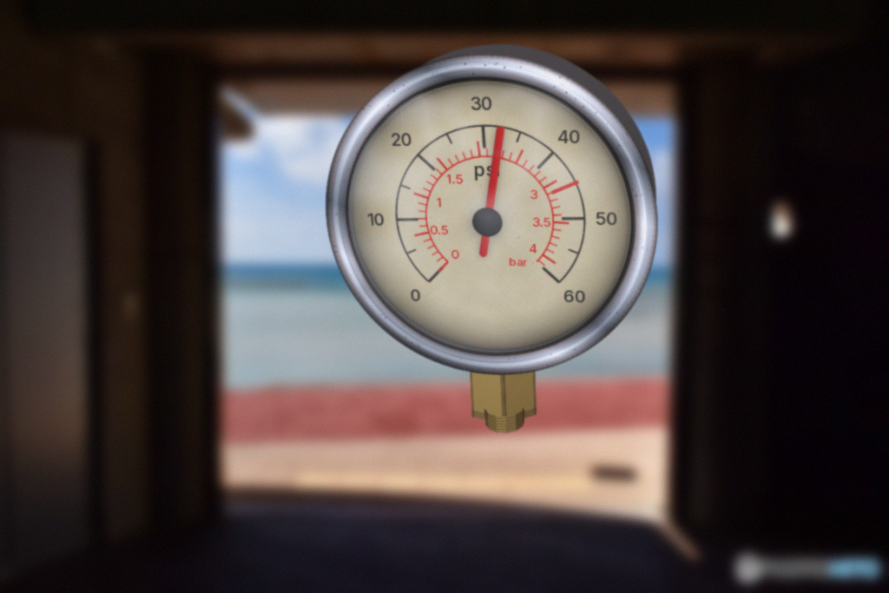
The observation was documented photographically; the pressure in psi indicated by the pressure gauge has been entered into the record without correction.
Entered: 32.5 psi
